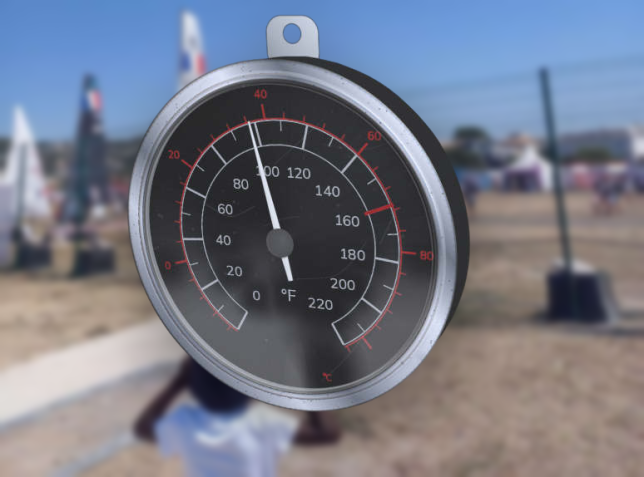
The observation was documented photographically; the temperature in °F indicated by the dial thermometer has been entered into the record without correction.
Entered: 100 °F
